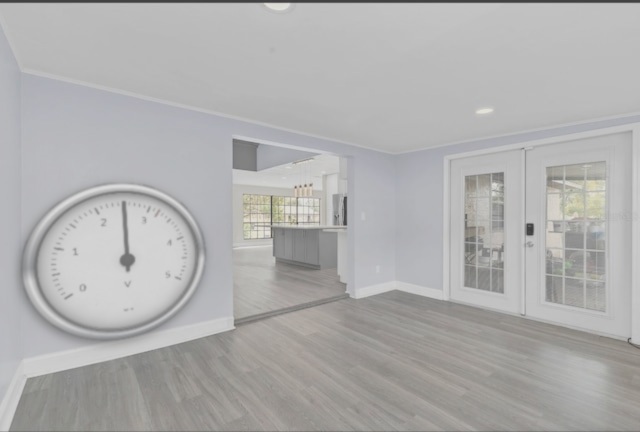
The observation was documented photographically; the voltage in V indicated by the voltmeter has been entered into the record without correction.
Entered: 2.5 V
